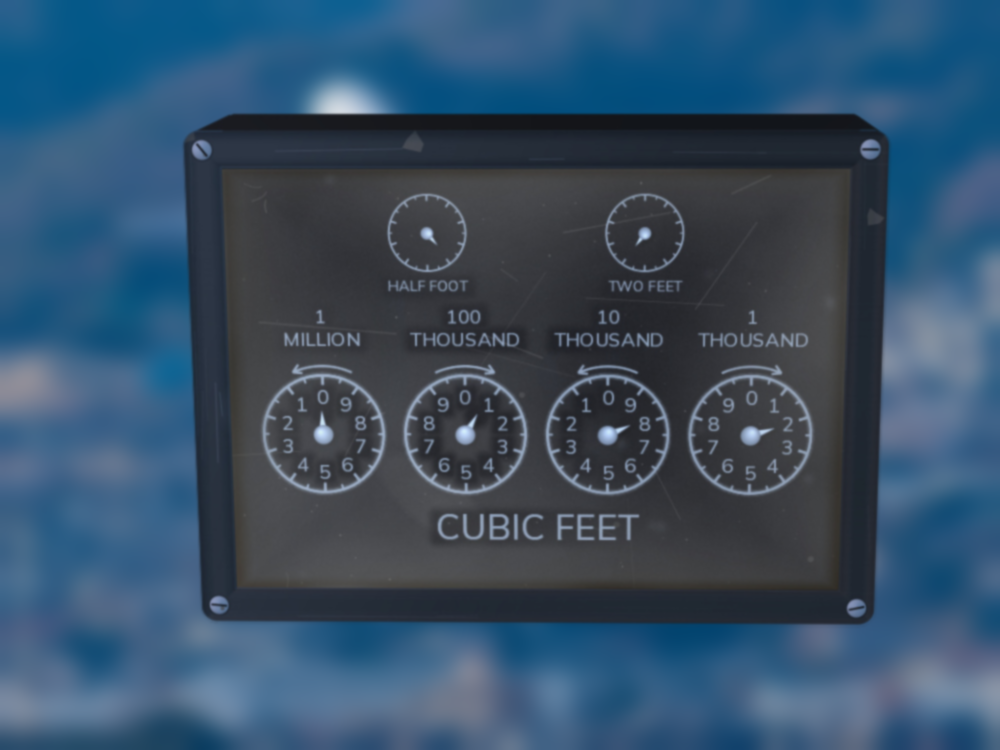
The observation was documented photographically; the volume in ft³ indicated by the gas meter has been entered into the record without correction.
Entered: 8200 ft³
